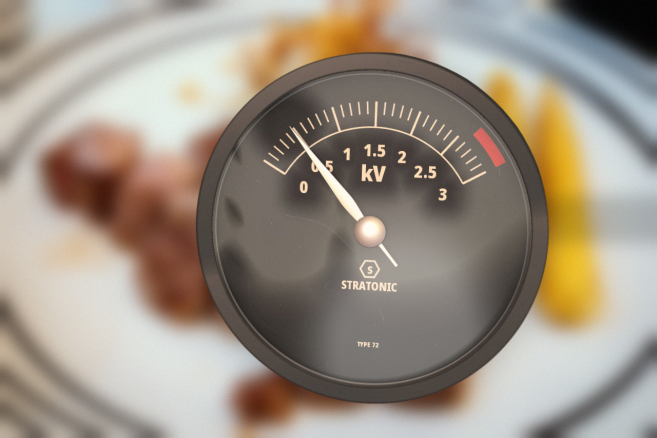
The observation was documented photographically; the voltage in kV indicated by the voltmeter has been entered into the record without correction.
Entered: 0.5 kV
